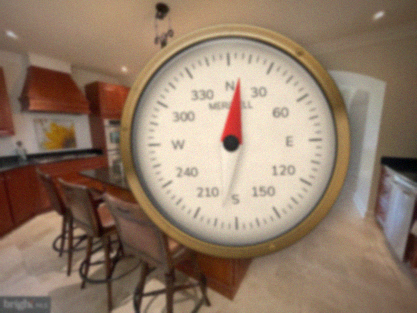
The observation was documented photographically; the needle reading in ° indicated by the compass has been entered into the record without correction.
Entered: 10 °
